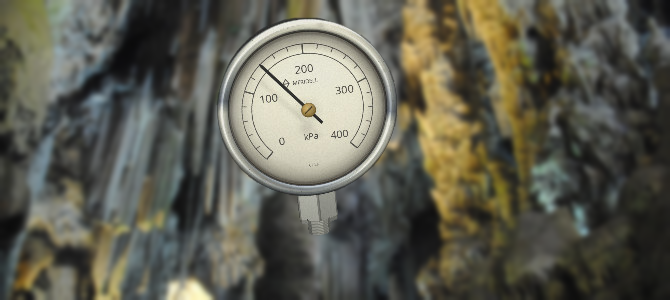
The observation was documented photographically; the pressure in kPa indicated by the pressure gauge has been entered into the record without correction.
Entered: 140 kPa
